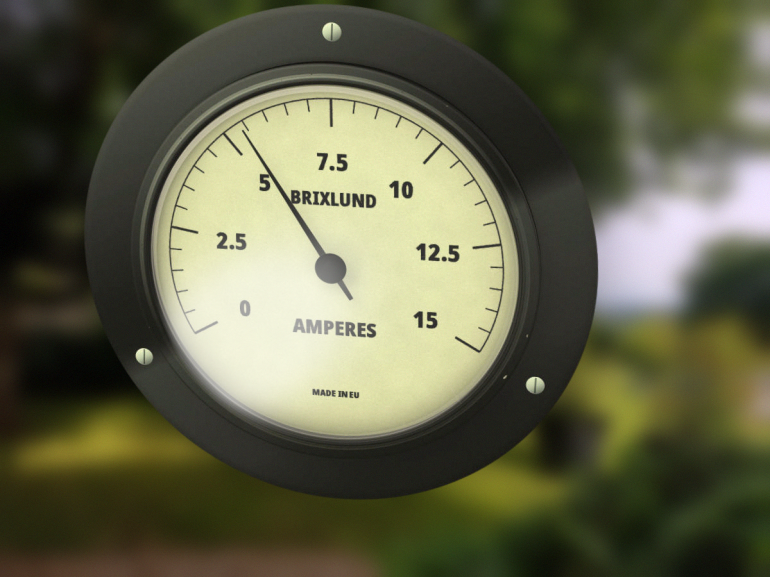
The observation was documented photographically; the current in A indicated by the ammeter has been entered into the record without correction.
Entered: 5.5 A
